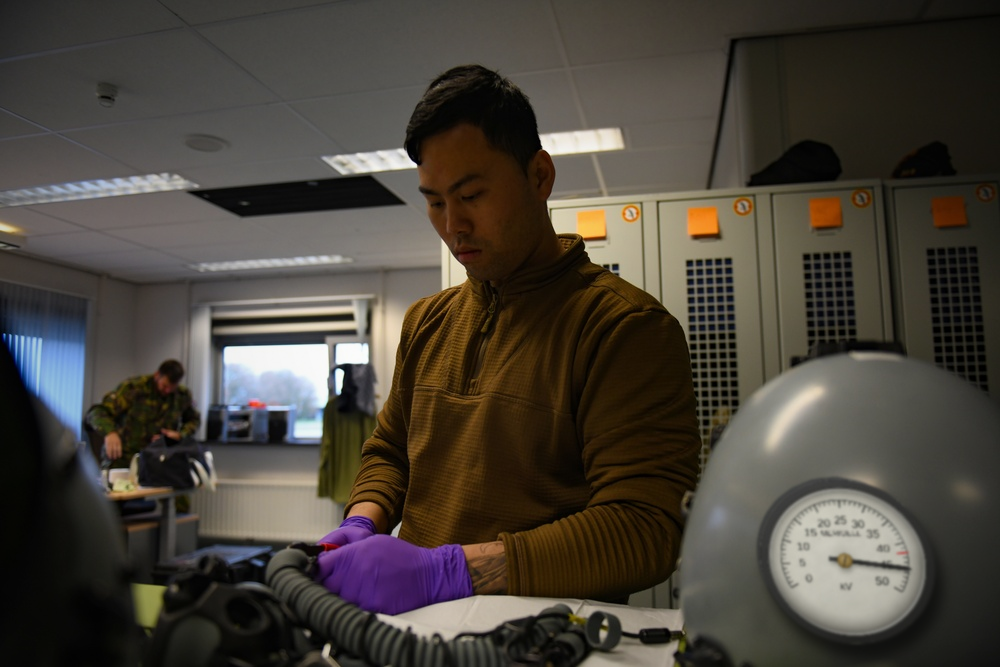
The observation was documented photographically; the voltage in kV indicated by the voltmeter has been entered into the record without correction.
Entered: 45 kV
